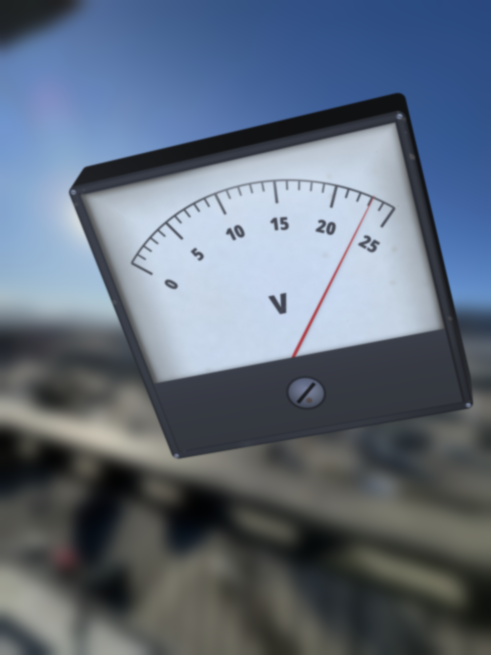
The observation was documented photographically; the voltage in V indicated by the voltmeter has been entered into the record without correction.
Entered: 23 V
